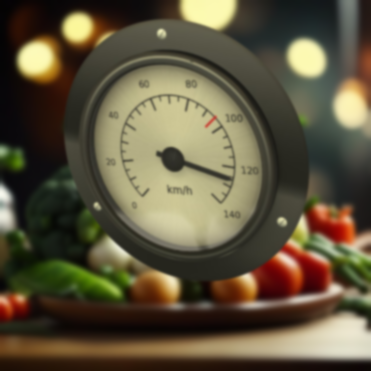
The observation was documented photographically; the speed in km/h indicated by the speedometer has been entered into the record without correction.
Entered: 125 km/h
